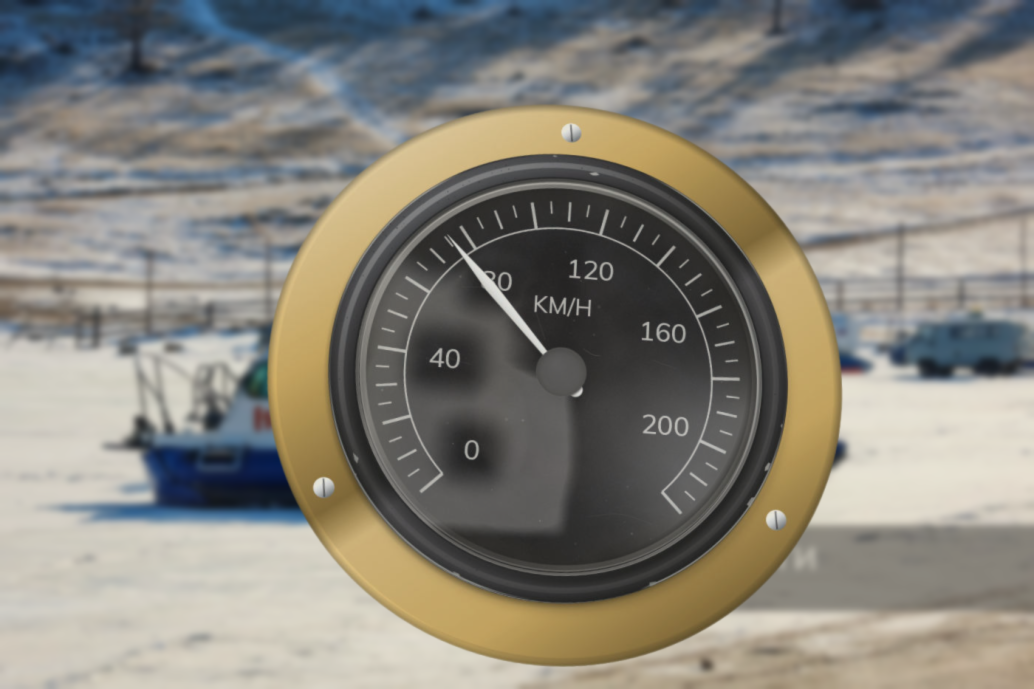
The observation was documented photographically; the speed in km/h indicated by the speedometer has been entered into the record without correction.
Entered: 75 km/h
